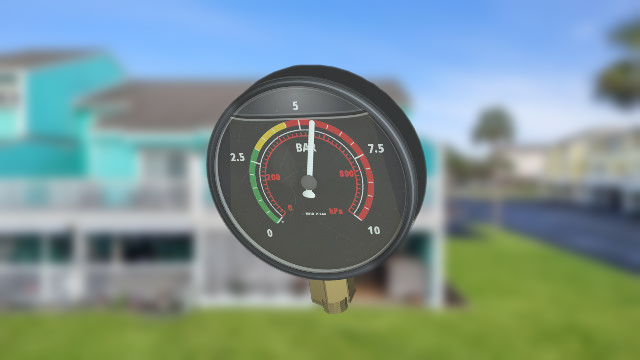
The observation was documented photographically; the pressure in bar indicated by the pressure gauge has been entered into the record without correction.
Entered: 5.5 bar
